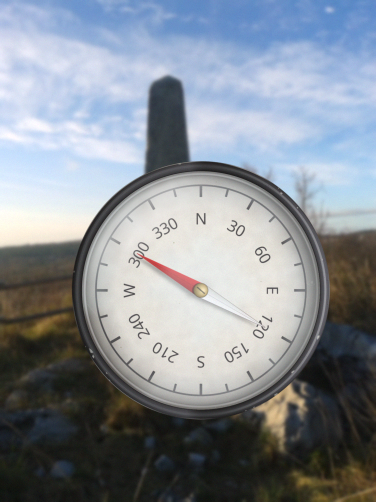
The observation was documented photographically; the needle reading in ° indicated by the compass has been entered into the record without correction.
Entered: 300 °
